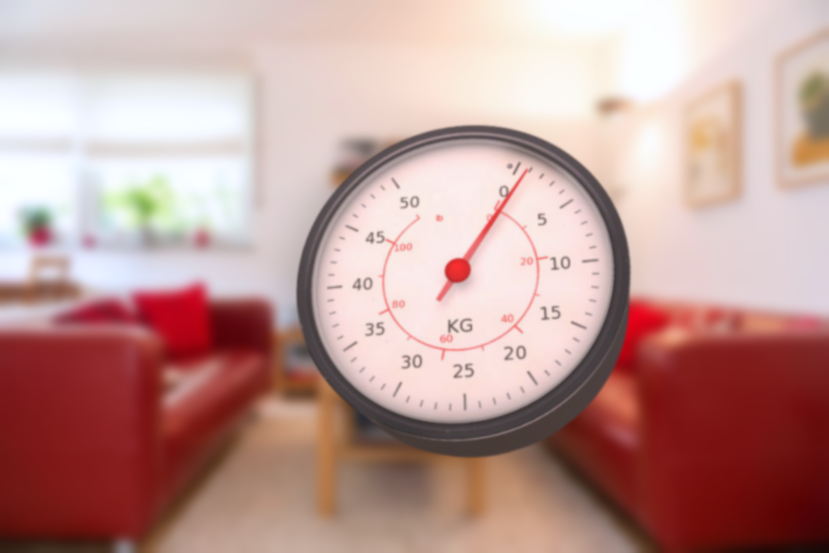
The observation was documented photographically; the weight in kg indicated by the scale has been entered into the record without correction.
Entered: 1 kg
